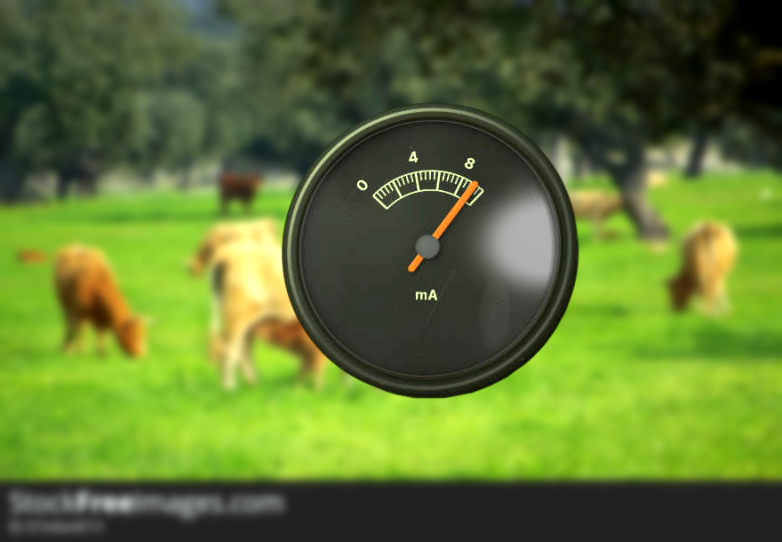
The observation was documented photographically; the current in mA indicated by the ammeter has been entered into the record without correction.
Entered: 9.2 mA
